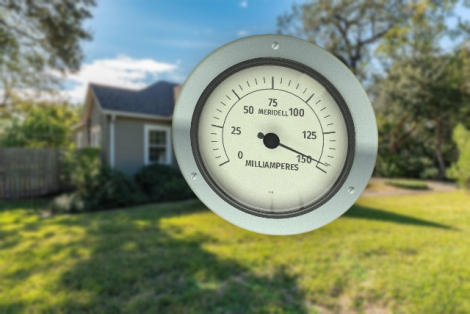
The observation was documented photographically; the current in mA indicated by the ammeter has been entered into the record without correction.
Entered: 145 mA
